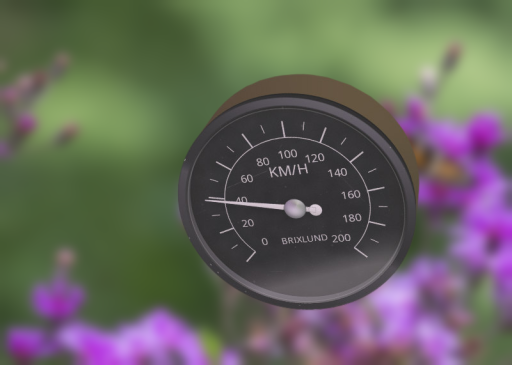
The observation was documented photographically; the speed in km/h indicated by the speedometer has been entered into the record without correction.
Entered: 40 km/h
